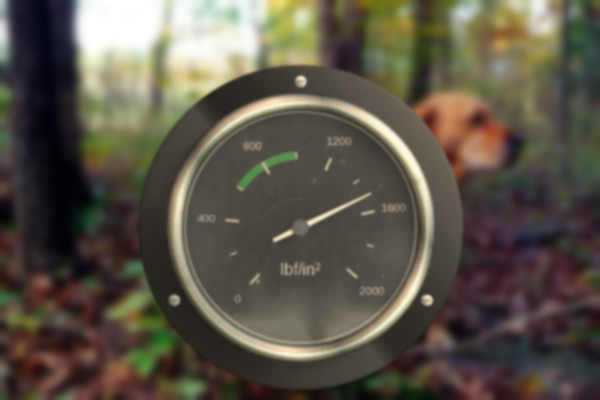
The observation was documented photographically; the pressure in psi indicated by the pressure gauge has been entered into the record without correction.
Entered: 1500 psi
